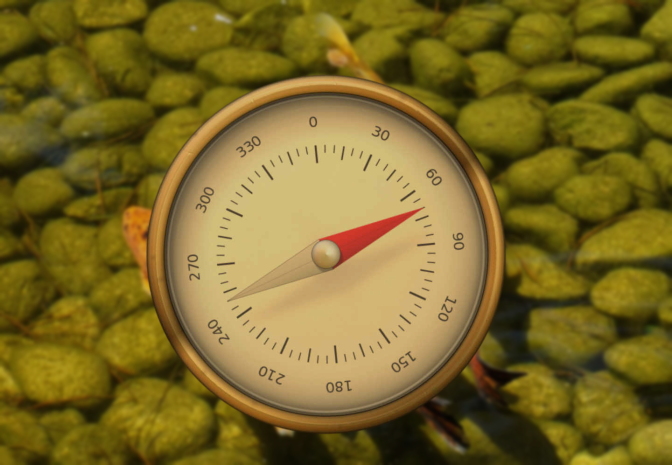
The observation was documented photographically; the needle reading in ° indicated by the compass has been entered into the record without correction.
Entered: 70 °
